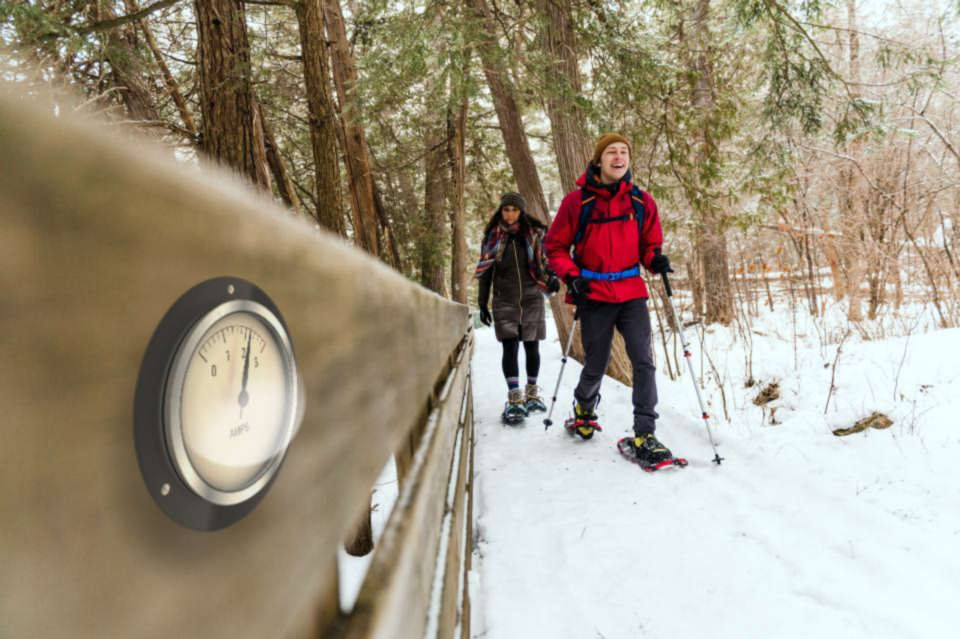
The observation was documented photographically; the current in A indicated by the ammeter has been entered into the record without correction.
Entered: 2 A
